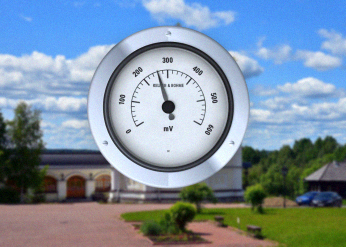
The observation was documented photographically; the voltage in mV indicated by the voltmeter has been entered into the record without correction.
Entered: 260 mV
